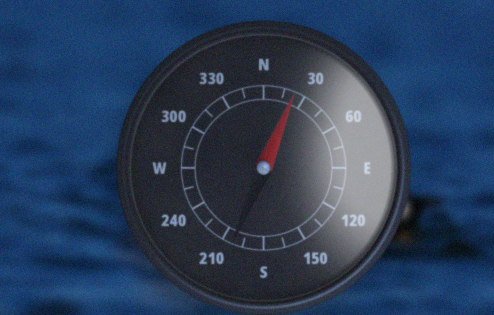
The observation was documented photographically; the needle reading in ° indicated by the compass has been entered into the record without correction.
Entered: 22.5 °
